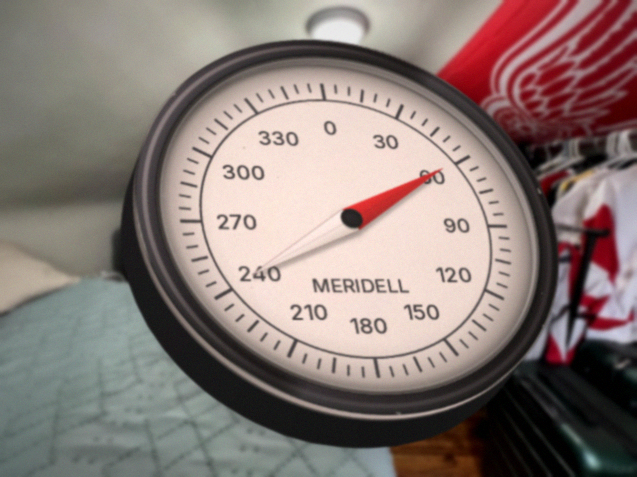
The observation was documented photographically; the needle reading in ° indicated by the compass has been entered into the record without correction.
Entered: 60 °
